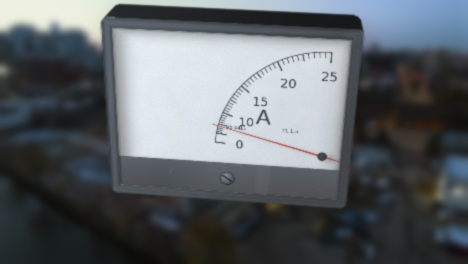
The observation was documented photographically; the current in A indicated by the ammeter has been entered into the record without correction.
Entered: 7.5 A
